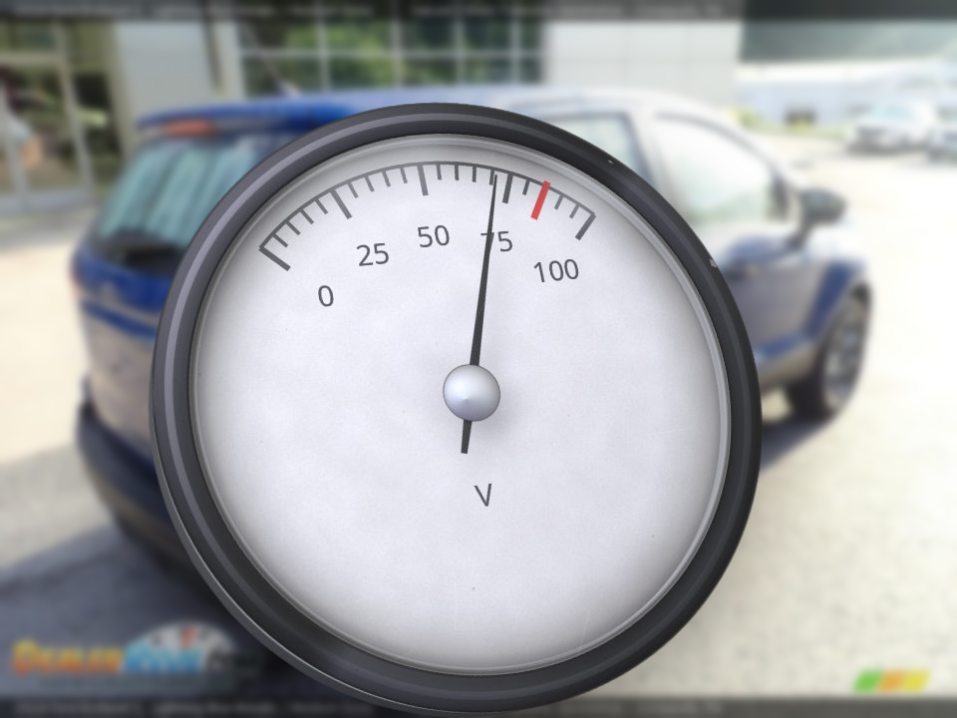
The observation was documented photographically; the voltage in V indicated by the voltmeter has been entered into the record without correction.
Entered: 70 V
